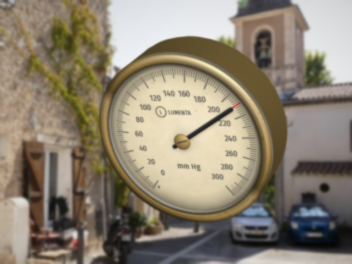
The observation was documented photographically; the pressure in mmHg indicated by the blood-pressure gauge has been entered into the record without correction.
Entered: 210 mmHg
